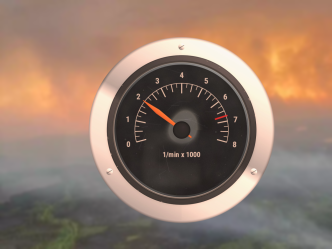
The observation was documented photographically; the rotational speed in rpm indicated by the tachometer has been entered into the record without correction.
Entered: 2000 rpm
